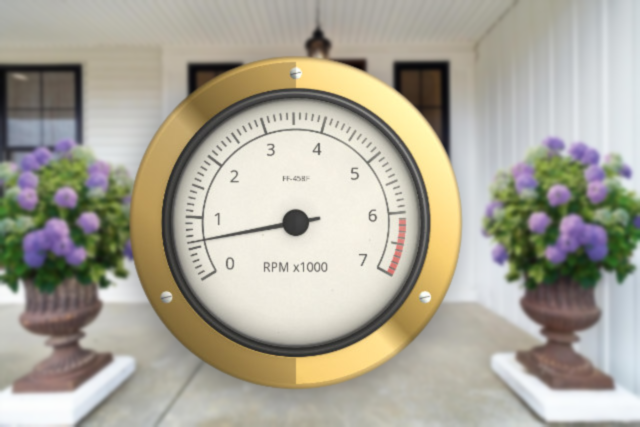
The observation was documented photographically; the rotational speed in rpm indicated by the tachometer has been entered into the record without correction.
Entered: 600 rpm
